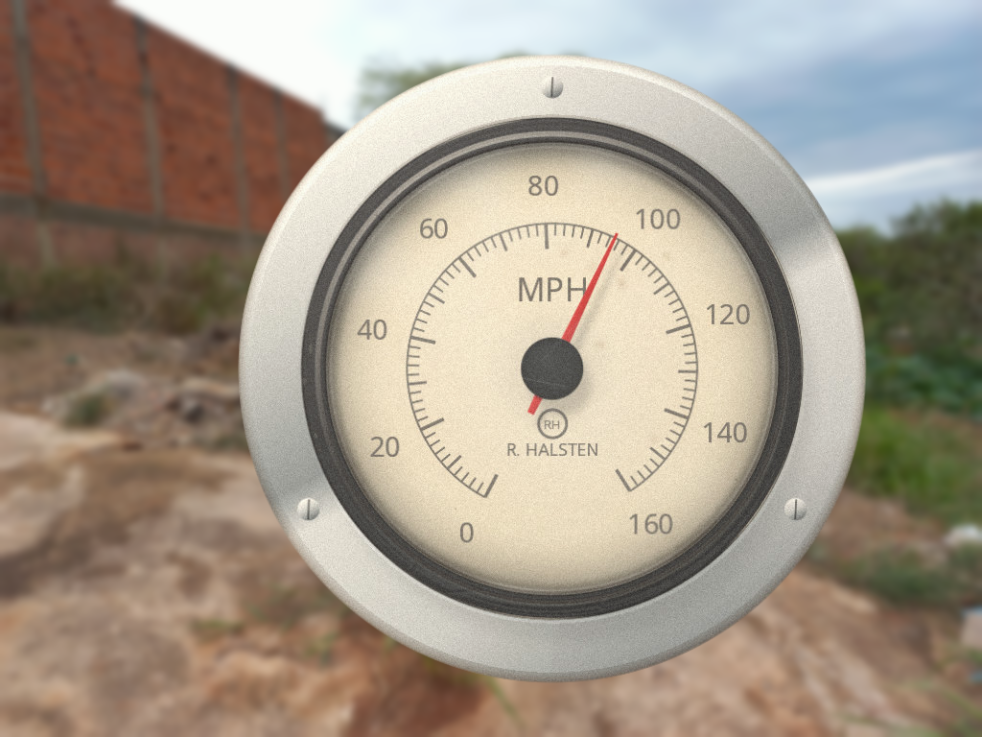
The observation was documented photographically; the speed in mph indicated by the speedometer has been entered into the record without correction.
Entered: 95 mph
